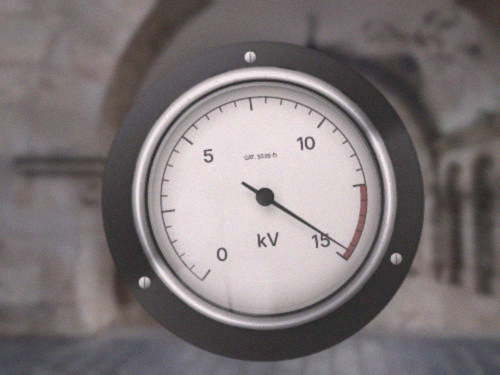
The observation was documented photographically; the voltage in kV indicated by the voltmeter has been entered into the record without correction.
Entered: 14.75 kV
